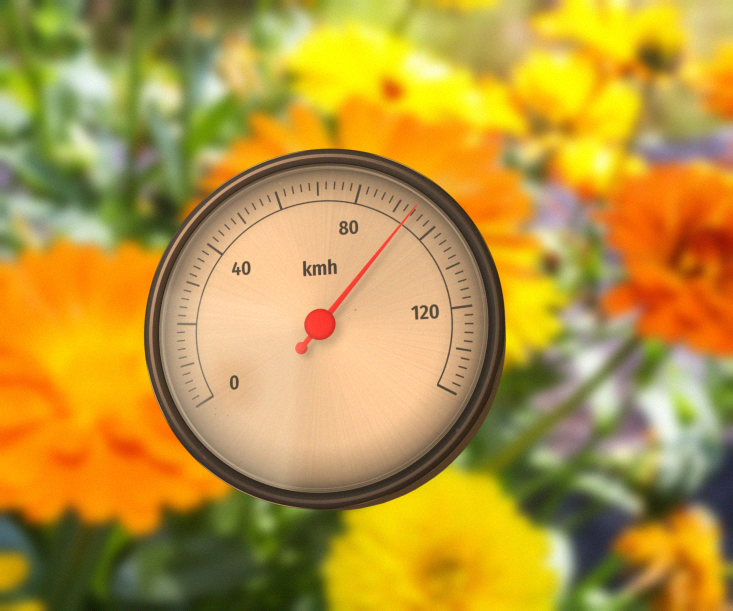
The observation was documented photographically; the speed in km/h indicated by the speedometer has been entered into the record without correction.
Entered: 94 km/h
